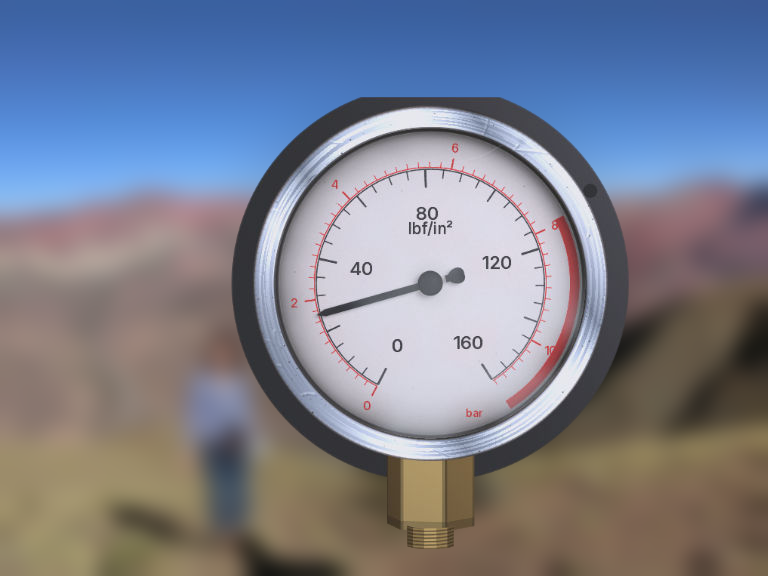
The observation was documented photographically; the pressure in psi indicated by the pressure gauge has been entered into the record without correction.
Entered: 25 psi
